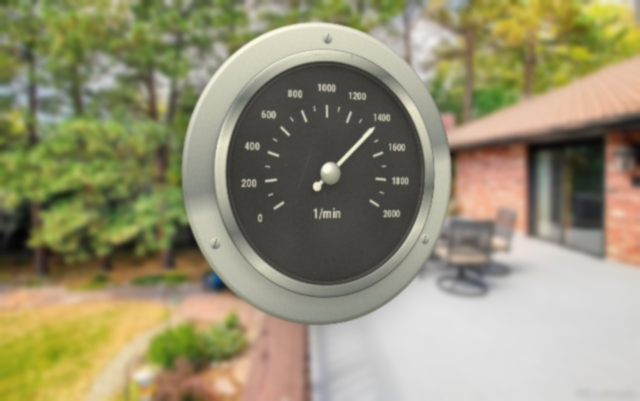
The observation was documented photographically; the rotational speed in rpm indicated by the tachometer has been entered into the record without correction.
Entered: 1400 rpm
